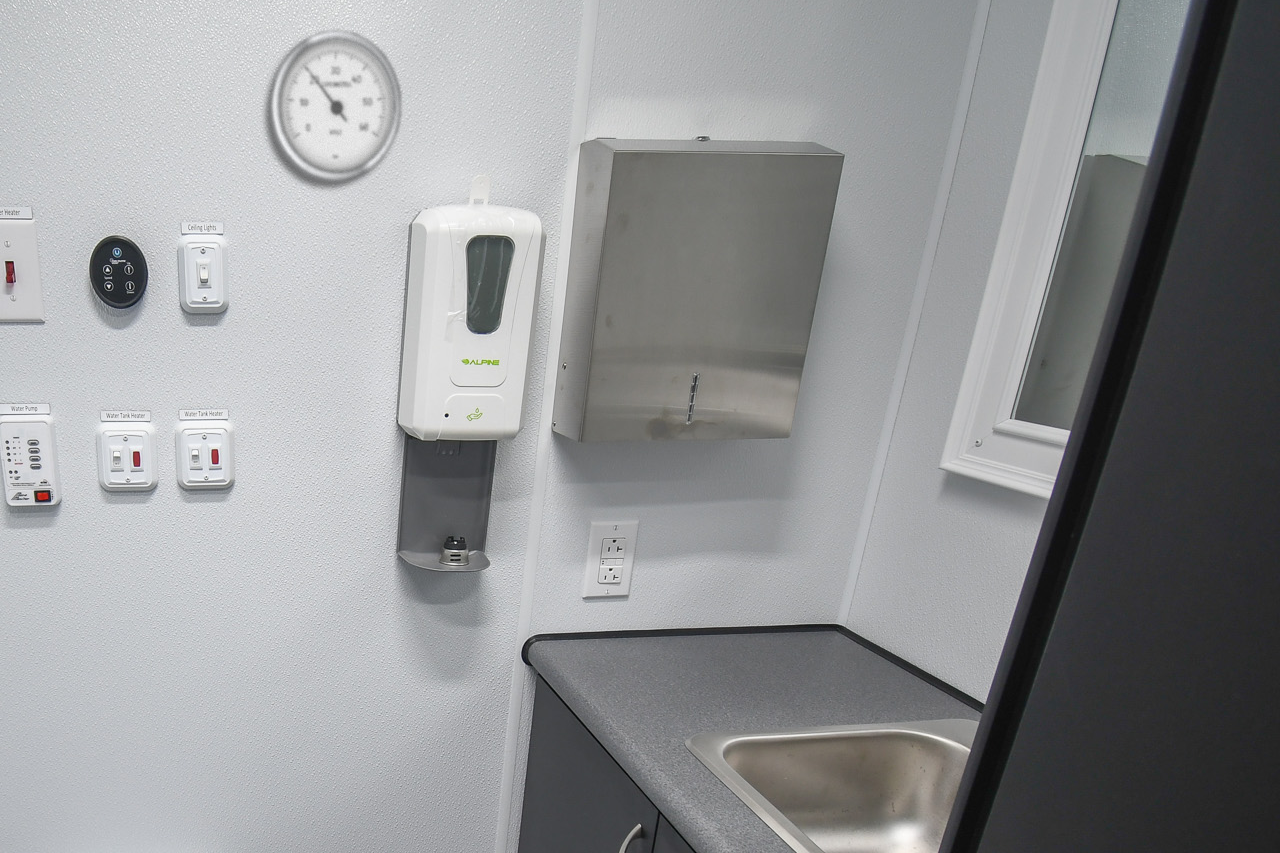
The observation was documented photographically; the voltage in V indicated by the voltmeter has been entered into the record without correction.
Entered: 20 V
